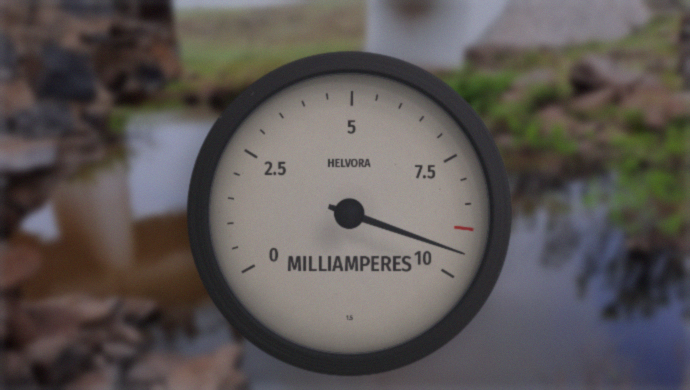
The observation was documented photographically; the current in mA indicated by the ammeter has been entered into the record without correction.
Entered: 9.5 mA
